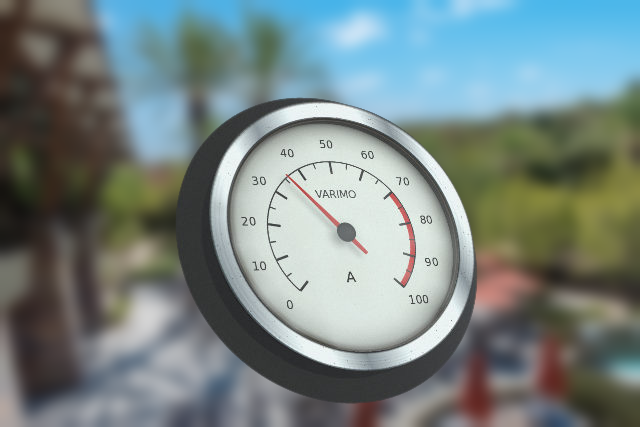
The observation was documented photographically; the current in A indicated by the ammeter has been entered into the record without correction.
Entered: 35 A
